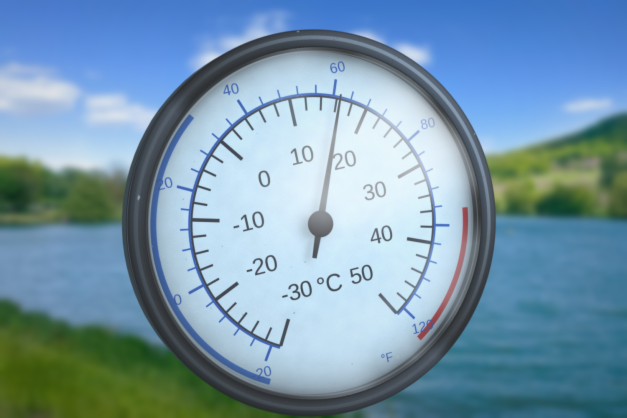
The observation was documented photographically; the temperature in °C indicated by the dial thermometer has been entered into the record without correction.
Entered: 16 °C
